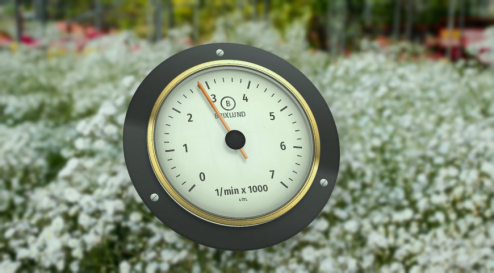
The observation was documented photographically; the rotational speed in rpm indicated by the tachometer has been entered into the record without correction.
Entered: 2800 rpm
